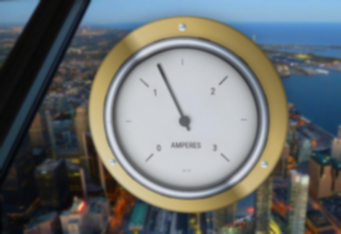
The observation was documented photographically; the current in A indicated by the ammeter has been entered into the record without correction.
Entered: 1.25 A
